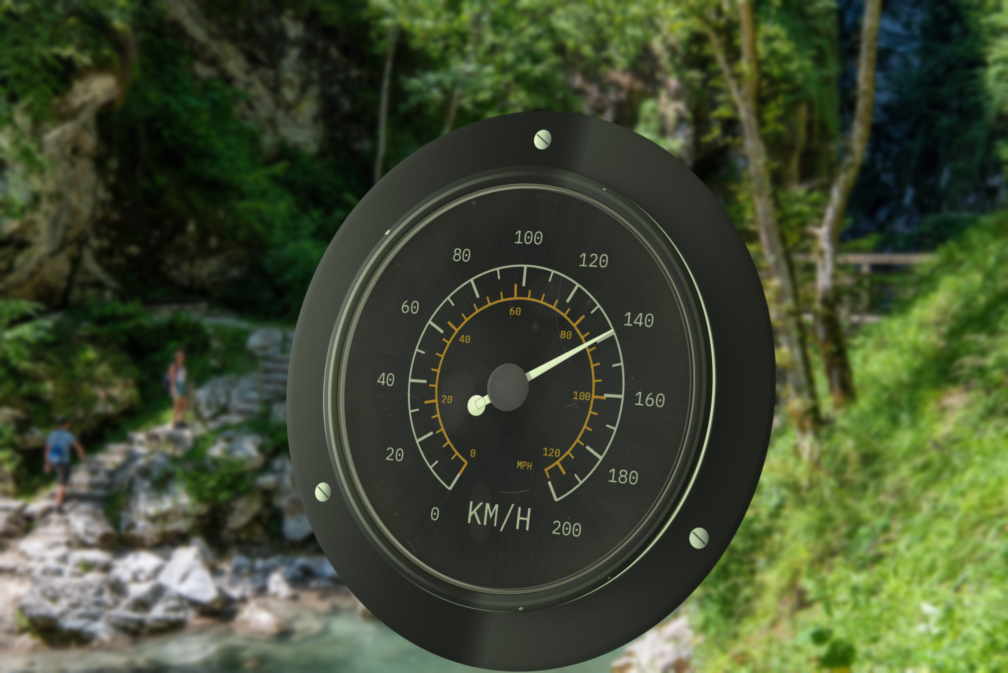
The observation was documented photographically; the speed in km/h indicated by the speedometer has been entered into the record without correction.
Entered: 140 km/h
